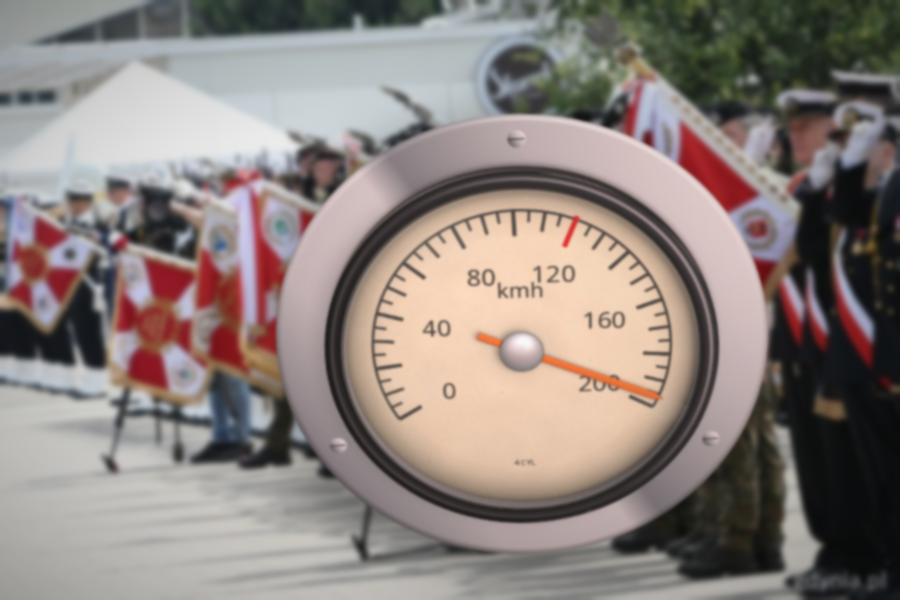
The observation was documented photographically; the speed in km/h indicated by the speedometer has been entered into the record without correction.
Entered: 195 km/h
